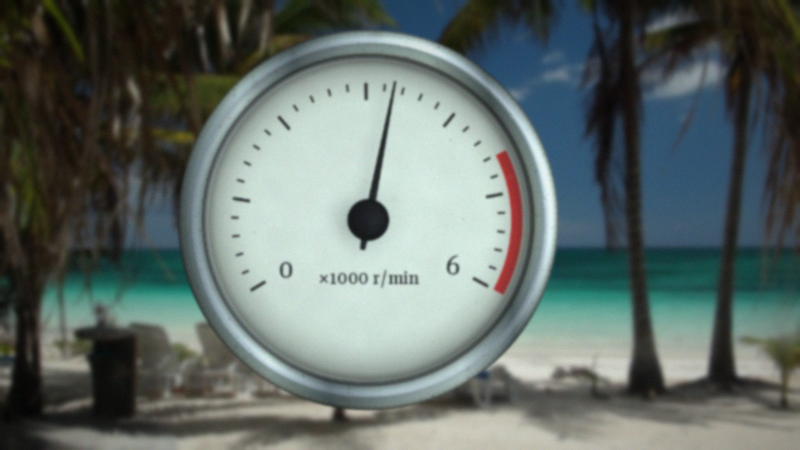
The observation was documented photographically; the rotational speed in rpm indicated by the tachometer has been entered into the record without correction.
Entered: 3300 rpm
